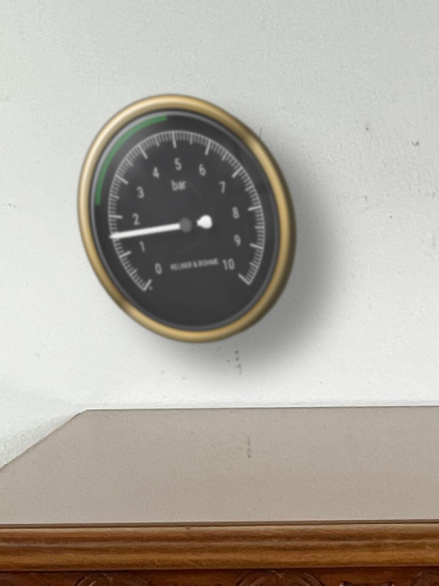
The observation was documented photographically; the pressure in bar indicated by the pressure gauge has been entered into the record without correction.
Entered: 1.5 bar
